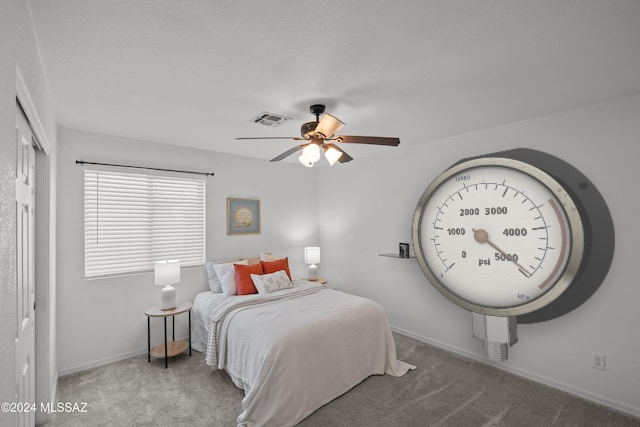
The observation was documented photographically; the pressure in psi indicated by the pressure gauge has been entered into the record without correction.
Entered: 4900 psi
